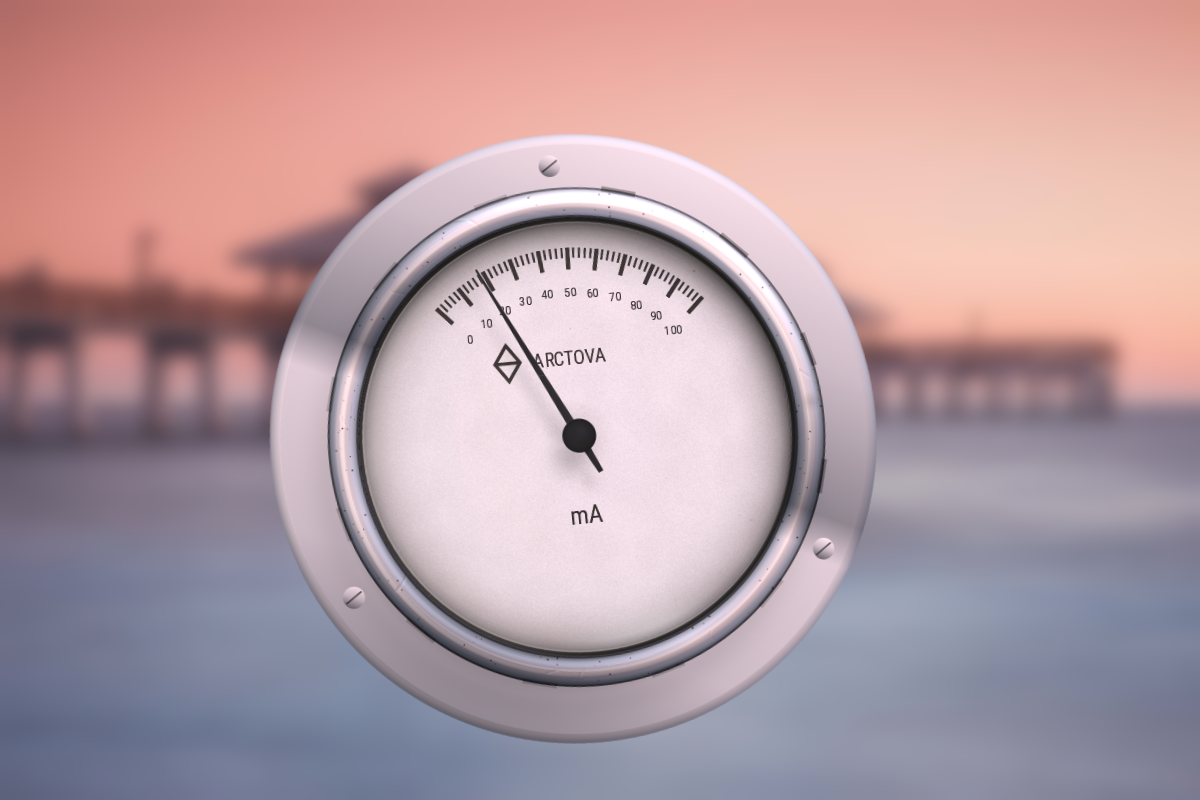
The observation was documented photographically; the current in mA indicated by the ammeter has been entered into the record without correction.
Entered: 18 mA
